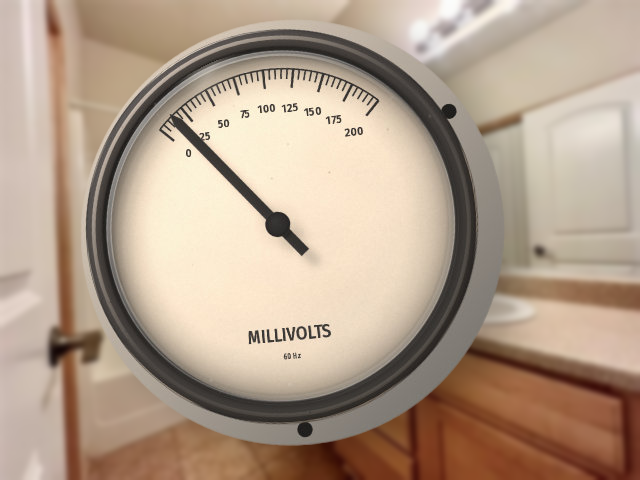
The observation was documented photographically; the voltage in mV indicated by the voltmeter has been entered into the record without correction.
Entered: 15 mV
